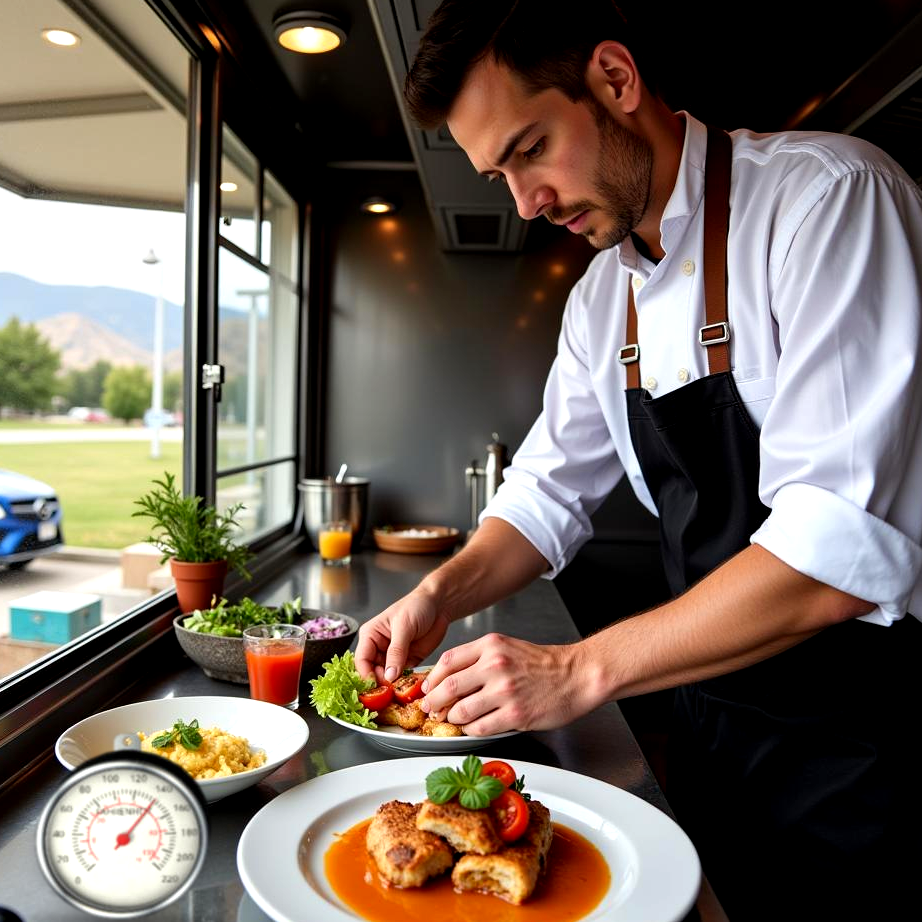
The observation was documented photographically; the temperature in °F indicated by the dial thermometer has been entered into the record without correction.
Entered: 140 °F
